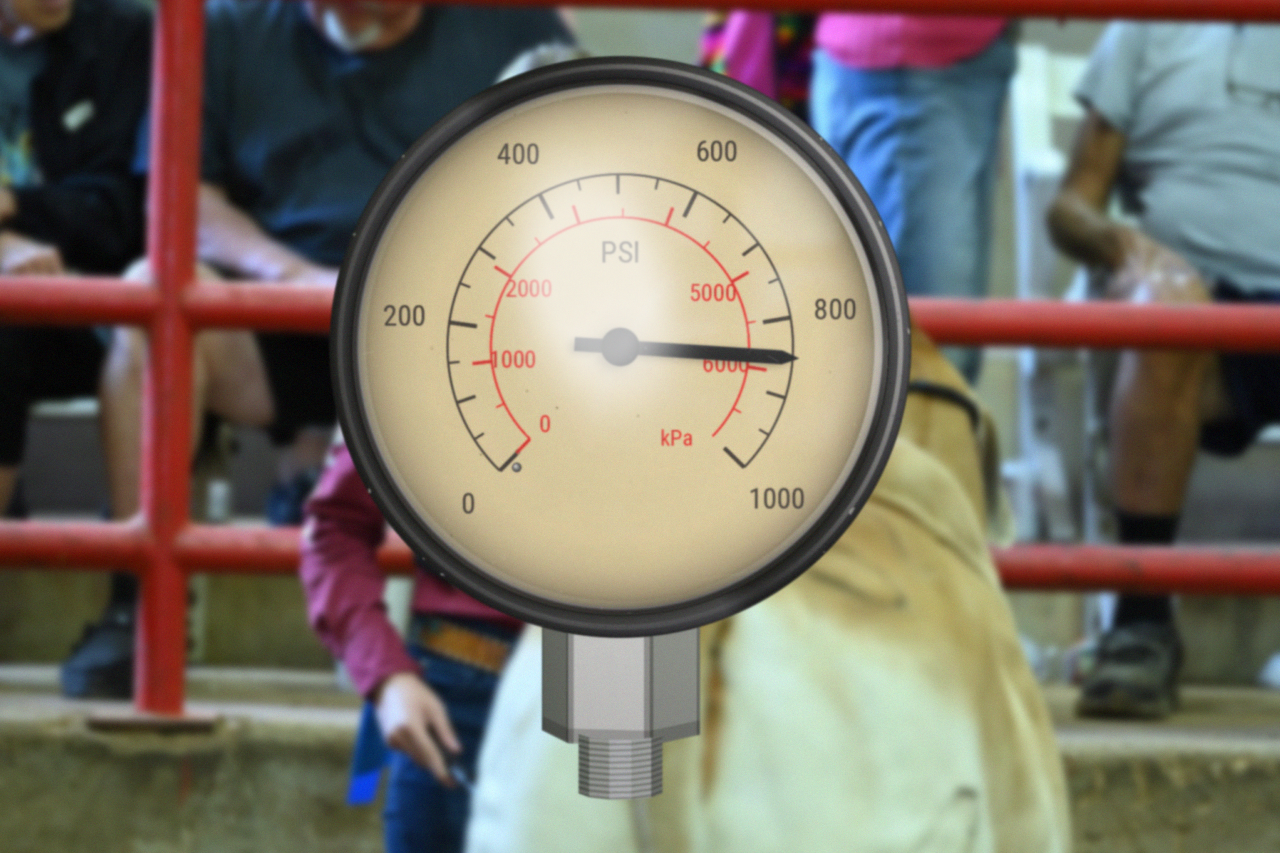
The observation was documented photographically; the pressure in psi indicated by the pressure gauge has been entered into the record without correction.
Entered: 850 psi
